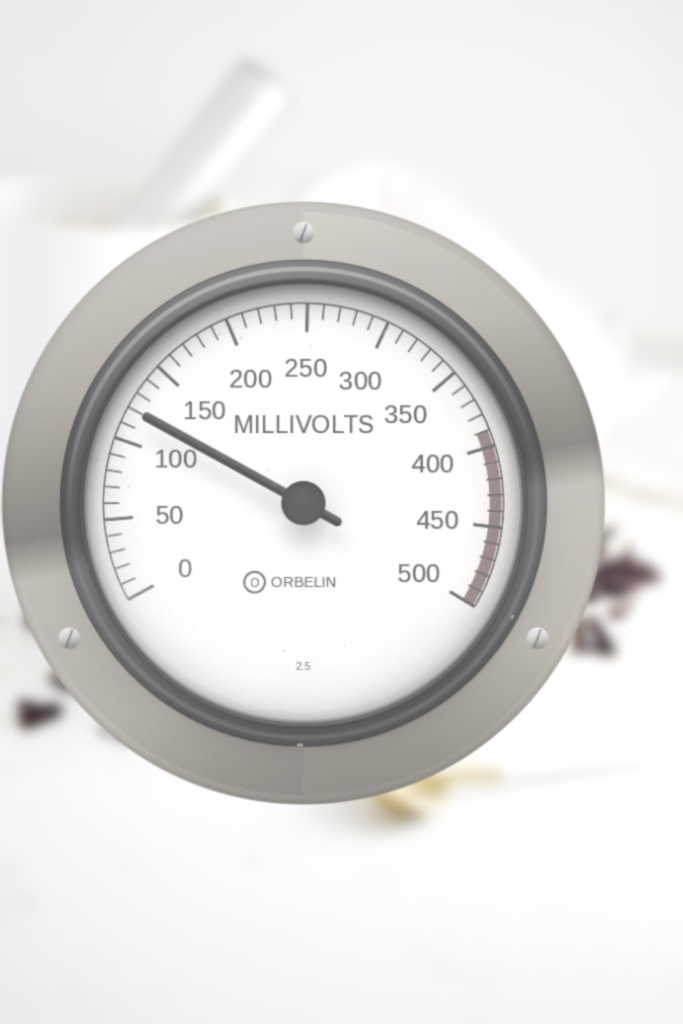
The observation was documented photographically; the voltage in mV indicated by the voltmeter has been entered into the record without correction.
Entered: 120 mV
